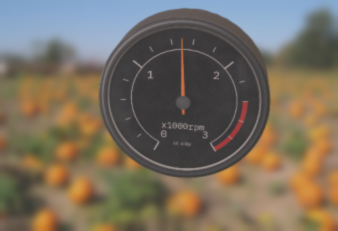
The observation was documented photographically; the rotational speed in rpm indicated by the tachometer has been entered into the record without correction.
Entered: 1500 rpm
